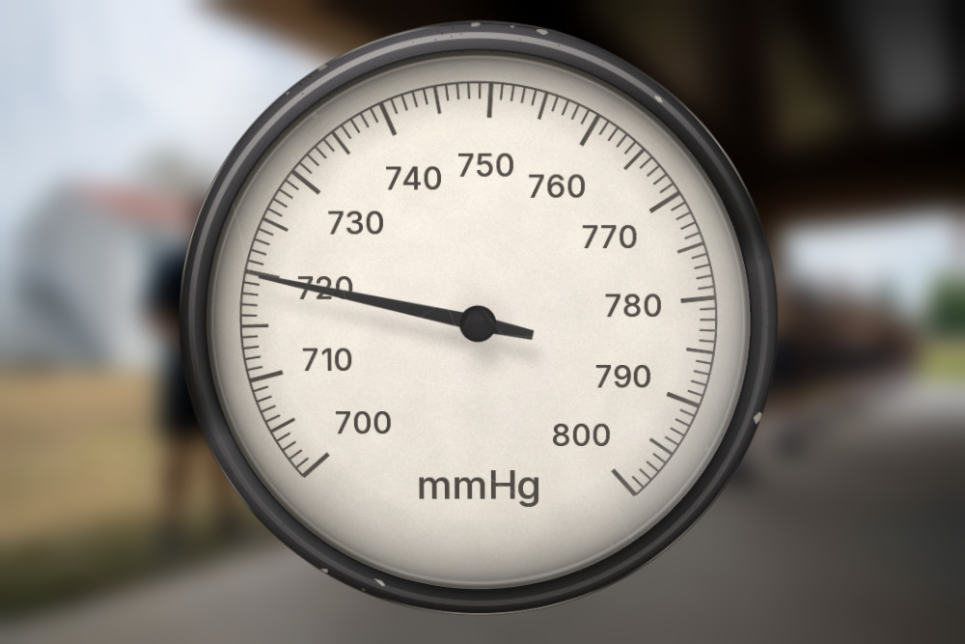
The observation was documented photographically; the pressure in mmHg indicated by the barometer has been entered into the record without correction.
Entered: 720 mmHg
